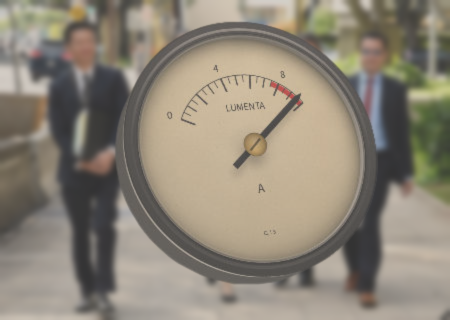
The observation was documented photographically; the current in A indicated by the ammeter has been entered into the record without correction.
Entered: 9.5 A
